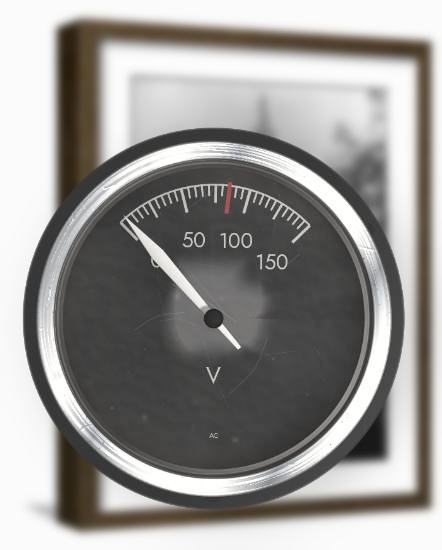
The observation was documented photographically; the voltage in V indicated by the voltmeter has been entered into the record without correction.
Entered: 5 V
